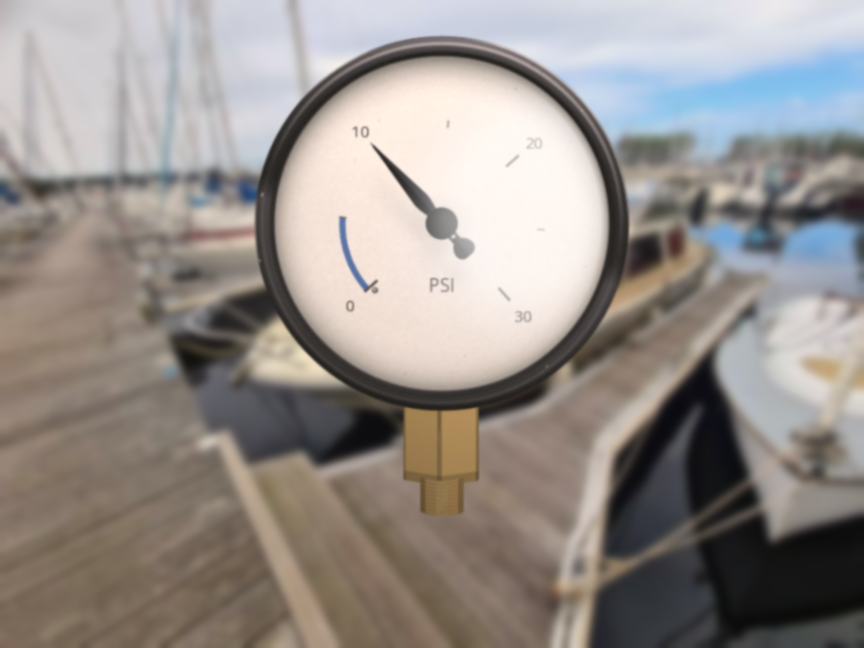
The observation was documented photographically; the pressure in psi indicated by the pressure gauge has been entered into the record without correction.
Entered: 10 psi
